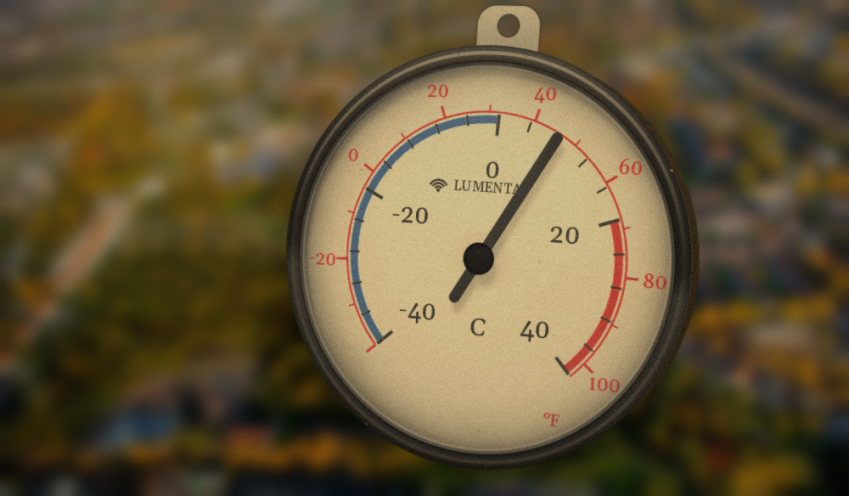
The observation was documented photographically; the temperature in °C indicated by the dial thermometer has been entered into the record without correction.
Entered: 8 °C
